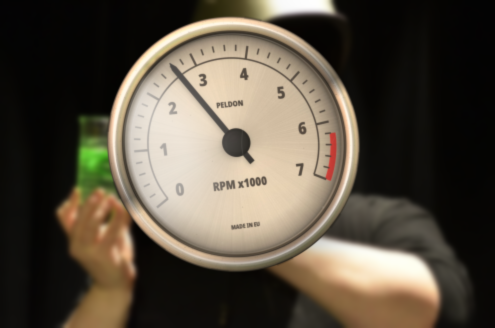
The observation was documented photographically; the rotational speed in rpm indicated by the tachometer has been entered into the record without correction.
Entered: 2600 rpm
